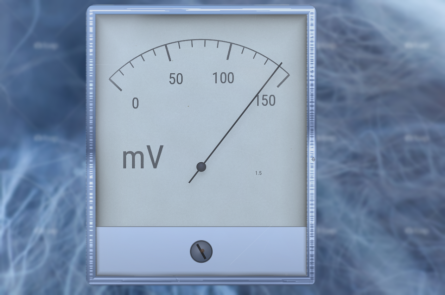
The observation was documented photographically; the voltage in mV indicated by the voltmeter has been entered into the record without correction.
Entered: 140 mV
